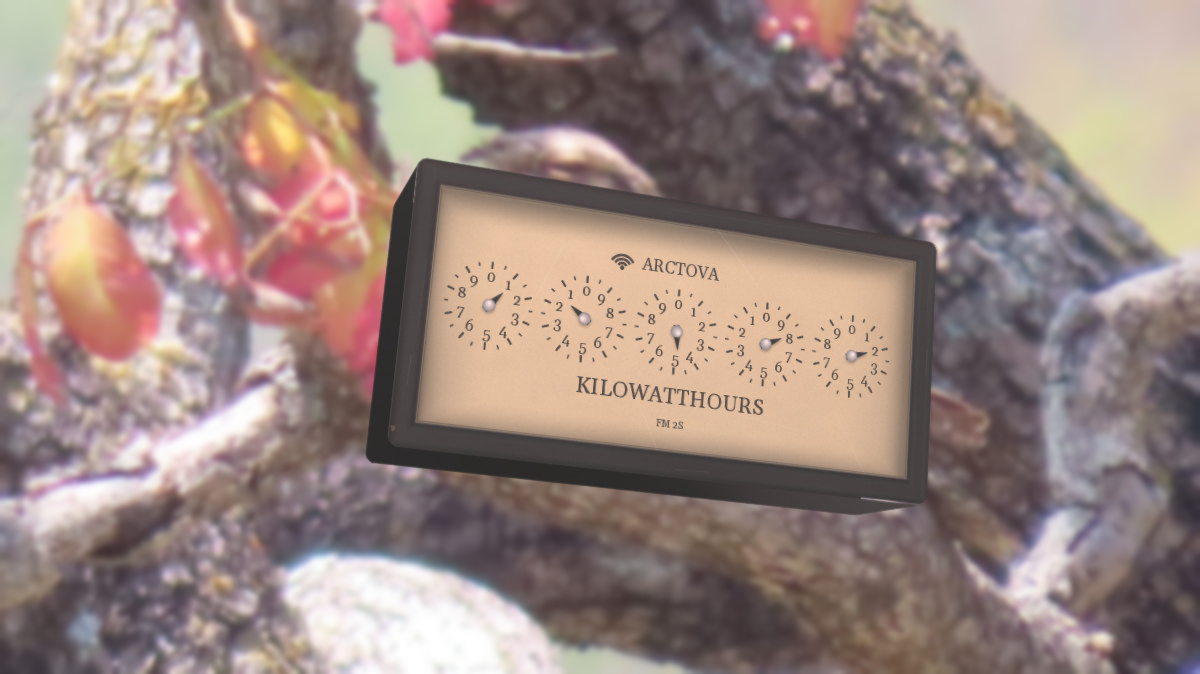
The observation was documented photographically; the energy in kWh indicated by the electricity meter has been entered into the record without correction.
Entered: 11482 kWh
